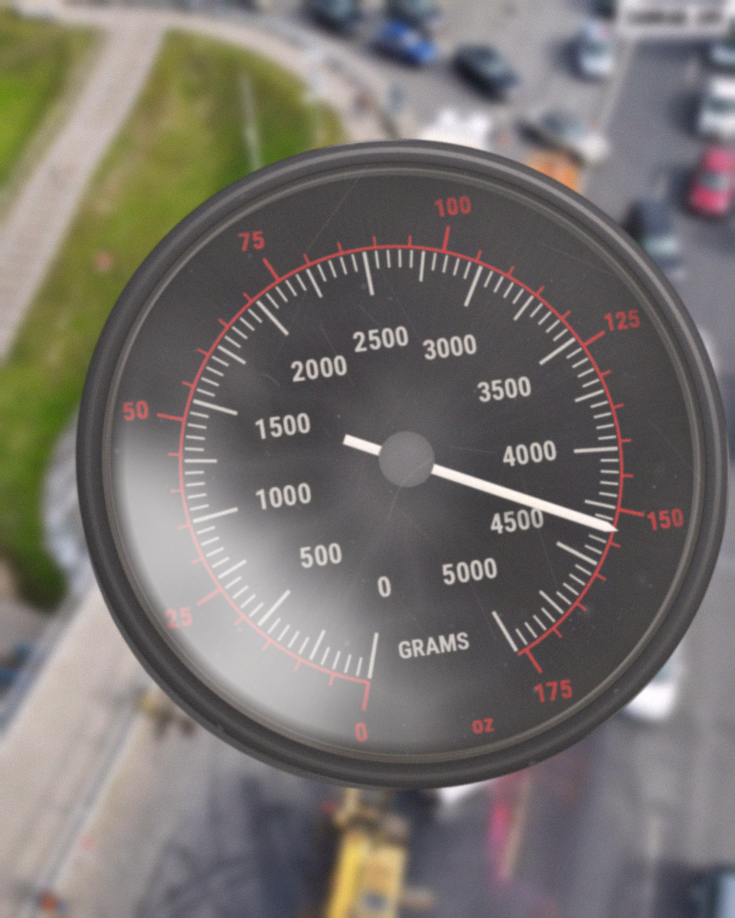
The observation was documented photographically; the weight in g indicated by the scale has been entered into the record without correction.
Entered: 4350 g
